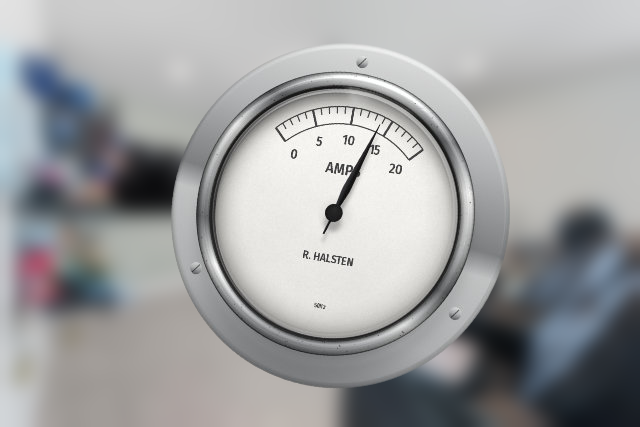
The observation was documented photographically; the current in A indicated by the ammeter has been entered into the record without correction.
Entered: 14 A
